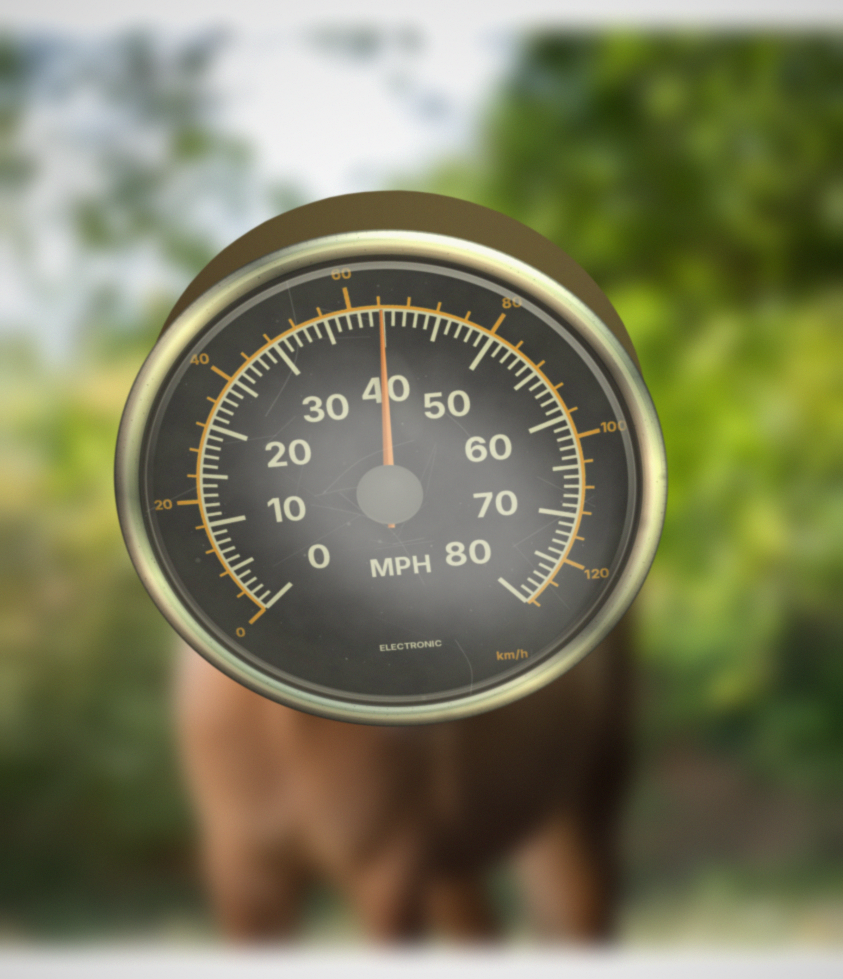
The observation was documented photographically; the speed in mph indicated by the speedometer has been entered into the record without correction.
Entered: 40 mph
